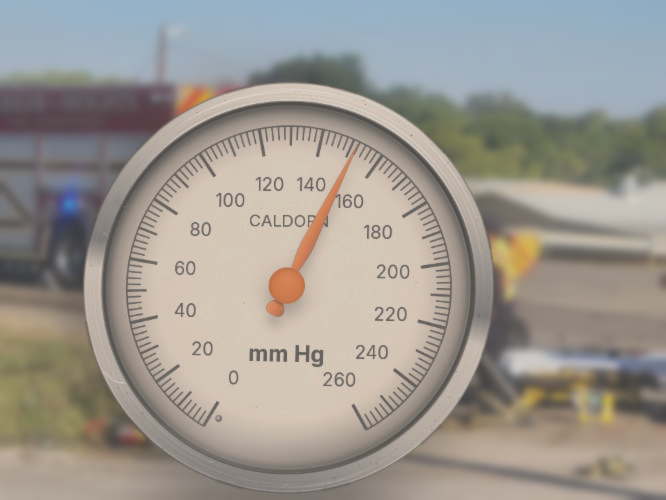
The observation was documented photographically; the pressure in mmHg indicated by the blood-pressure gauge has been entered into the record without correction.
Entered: 152 mmHg
